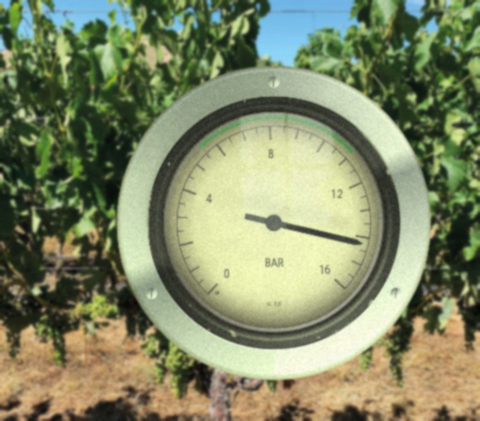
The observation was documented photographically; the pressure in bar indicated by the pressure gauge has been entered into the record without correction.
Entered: 14.25 bar
